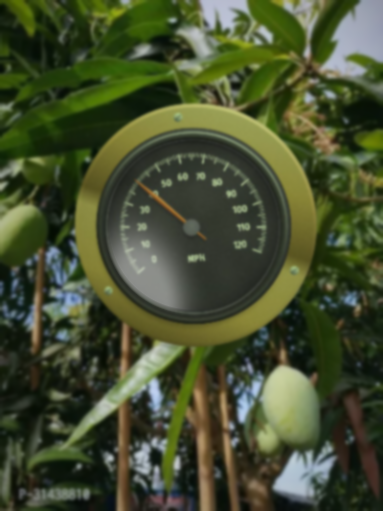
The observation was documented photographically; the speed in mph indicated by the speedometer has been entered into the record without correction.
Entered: 40 mph
